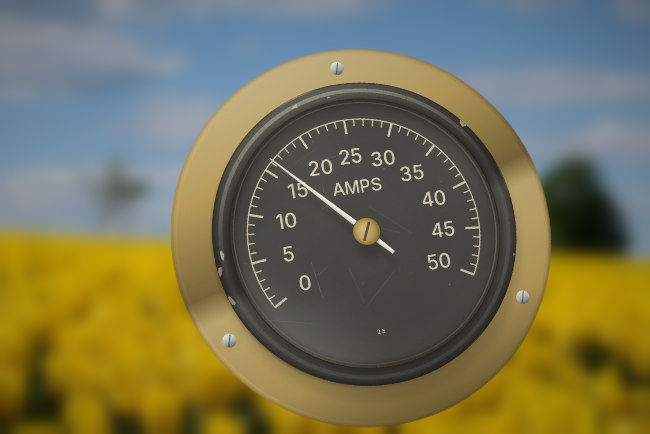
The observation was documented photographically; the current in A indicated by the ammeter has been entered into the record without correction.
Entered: 16 A
